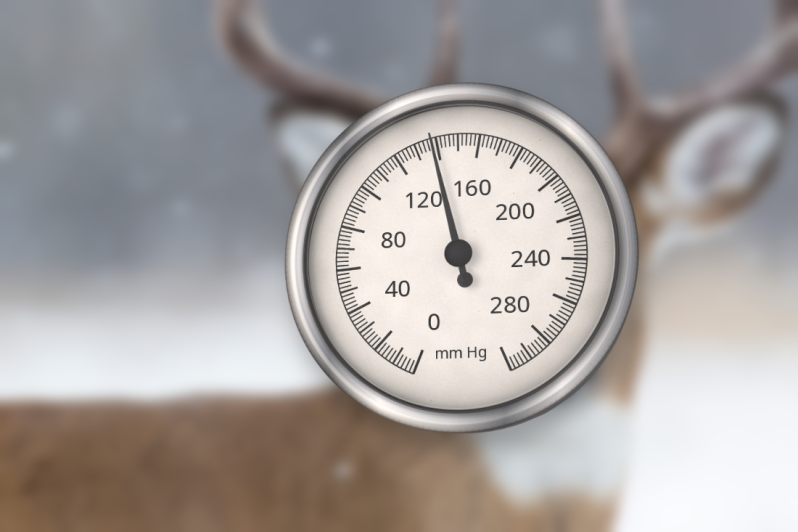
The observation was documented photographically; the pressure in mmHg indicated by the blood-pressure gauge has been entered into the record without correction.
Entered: 138 mmHg
